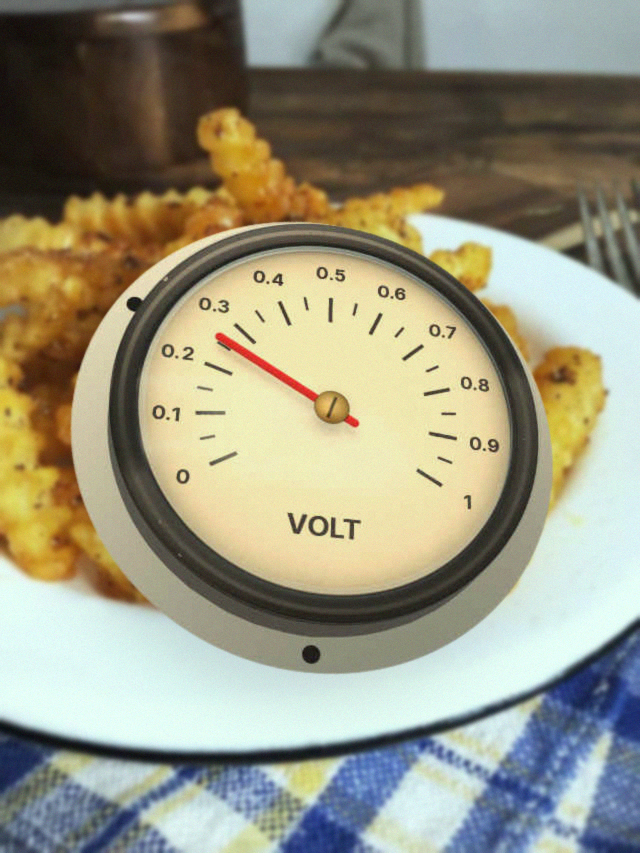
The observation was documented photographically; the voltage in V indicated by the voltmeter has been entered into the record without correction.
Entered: 0.25 V
